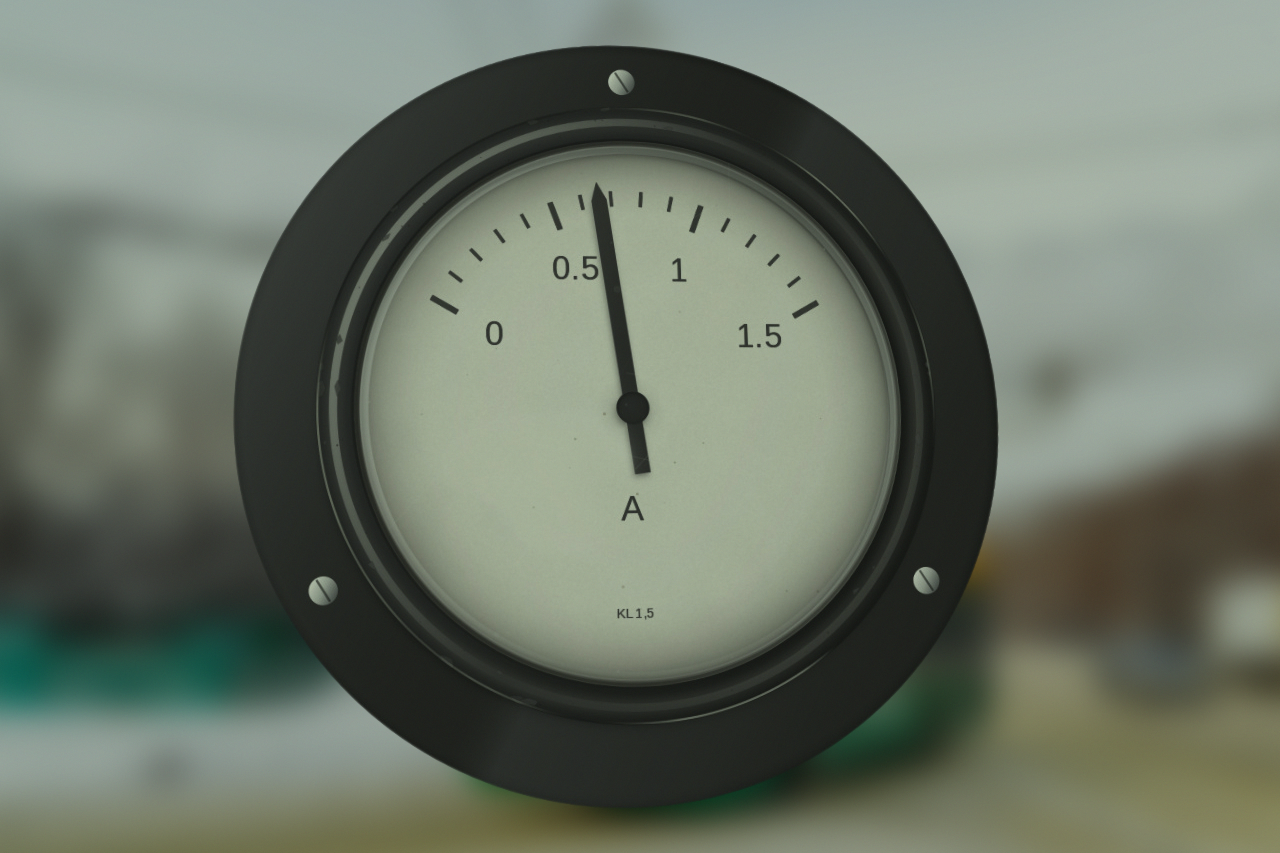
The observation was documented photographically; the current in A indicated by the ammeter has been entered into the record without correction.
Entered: 0.65 A
